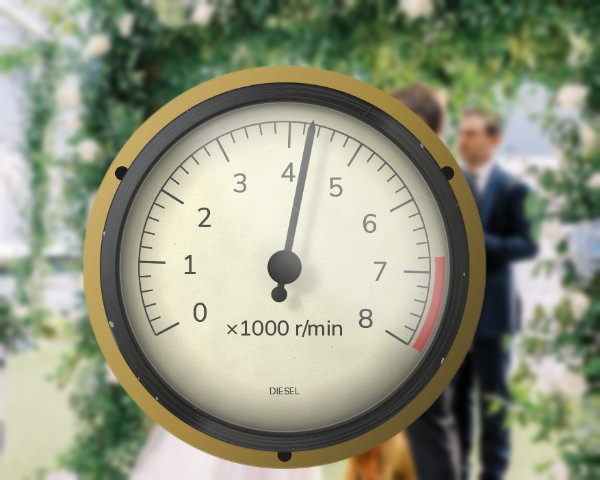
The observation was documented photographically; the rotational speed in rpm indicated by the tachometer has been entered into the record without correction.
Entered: 4300 rpm
